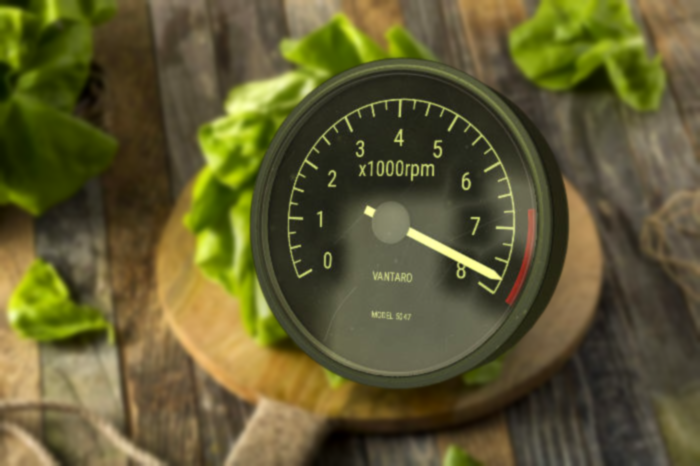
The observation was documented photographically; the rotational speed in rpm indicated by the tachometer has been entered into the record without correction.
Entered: 7750 rpm
